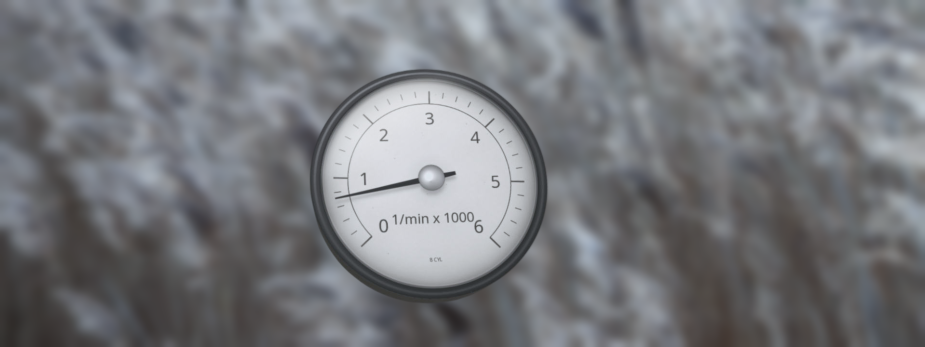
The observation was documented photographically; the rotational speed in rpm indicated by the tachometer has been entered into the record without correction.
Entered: 700 rpm
